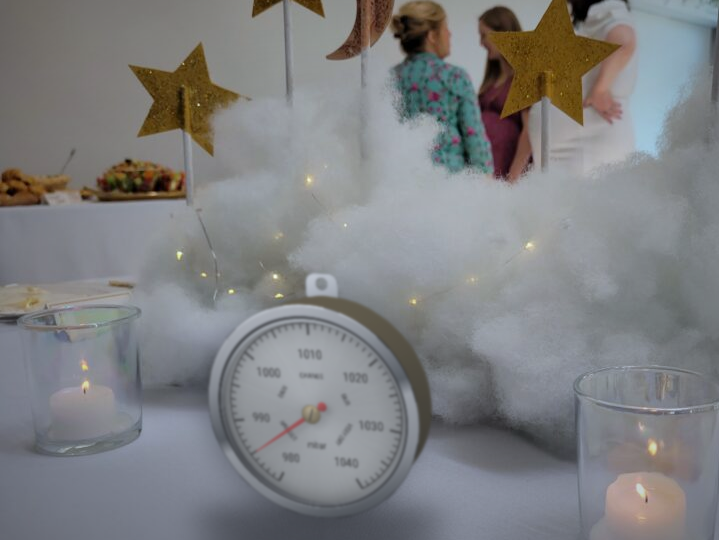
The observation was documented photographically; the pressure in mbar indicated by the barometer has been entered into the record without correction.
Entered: 985 mbar
